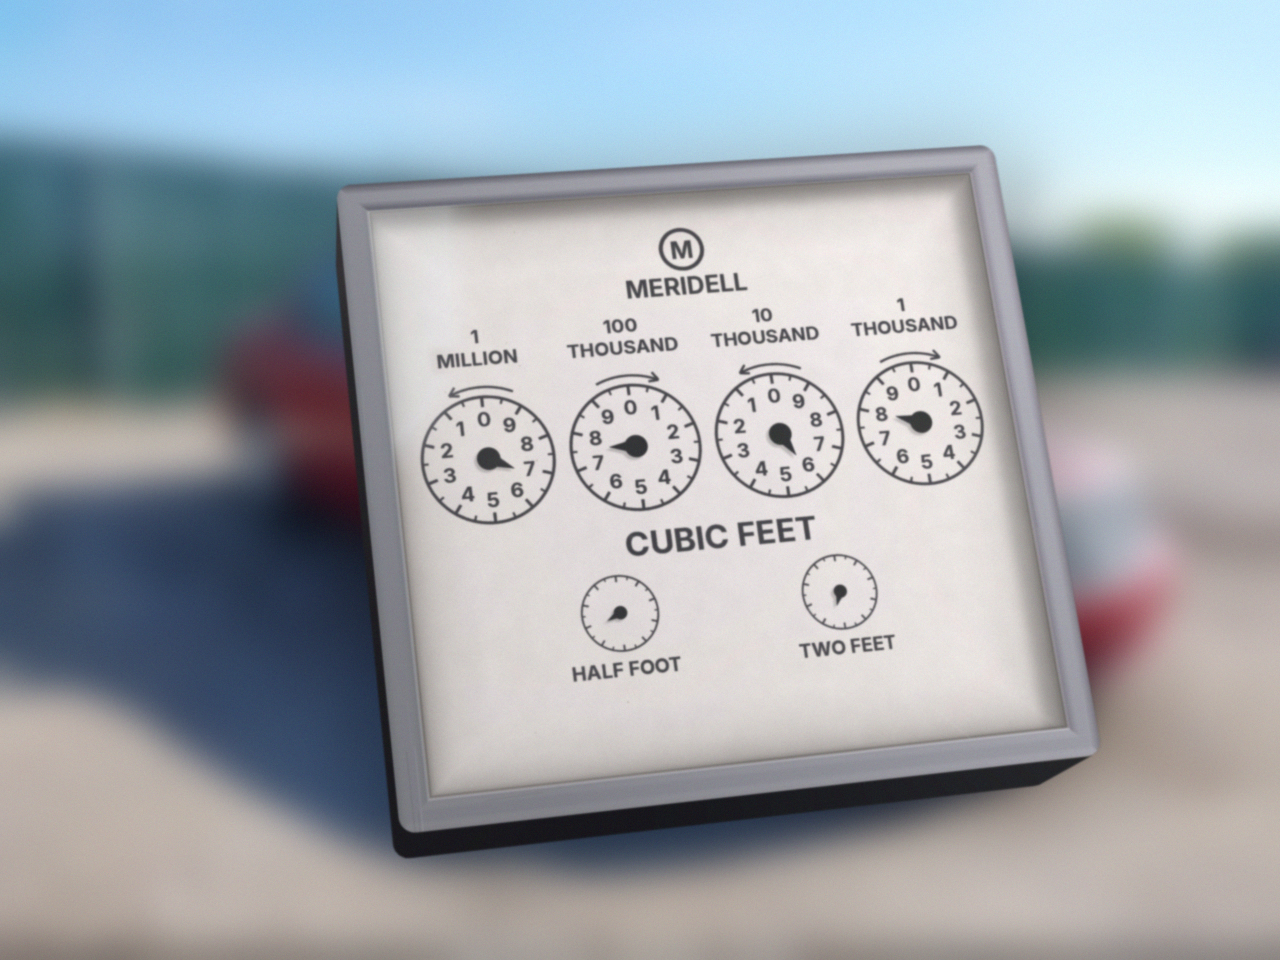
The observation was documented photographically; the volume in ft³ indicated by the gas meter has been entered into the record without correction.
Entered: 675800 ft³
